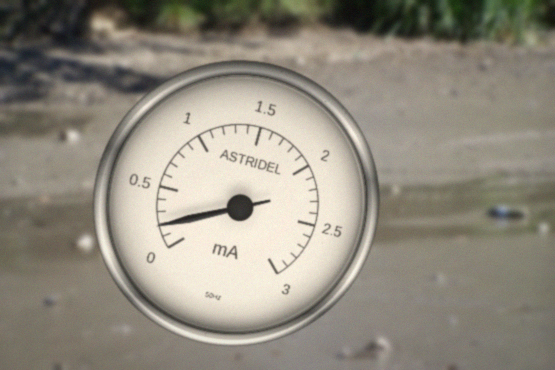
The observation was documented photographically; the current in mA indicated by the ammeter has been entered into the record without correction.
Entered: 0.2 mA
